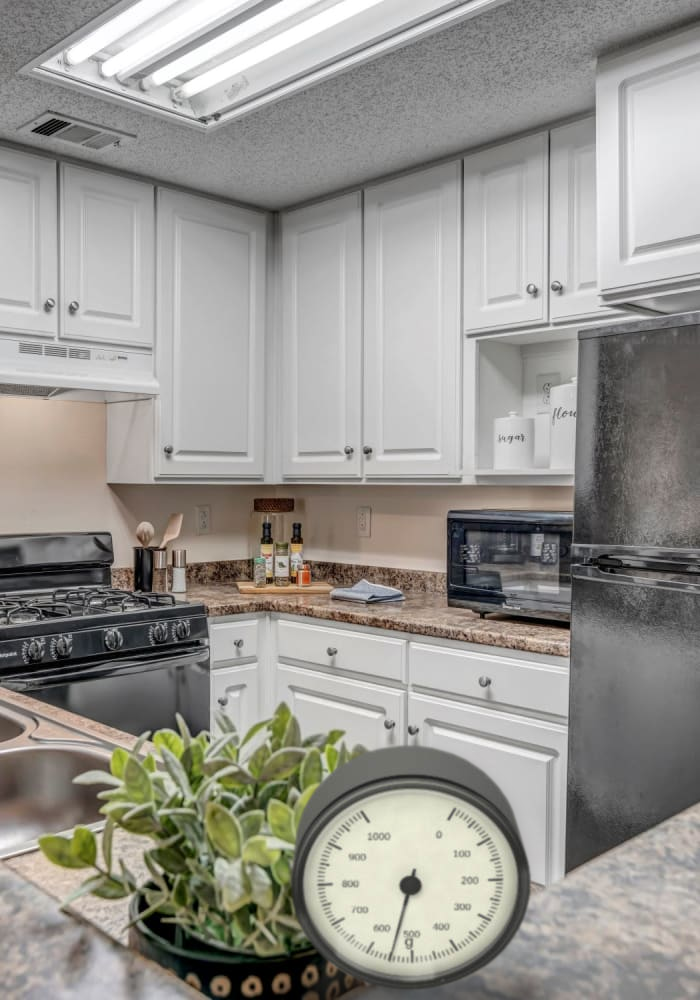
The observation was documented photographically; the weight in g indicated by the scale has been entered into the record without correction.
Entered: 550 g
